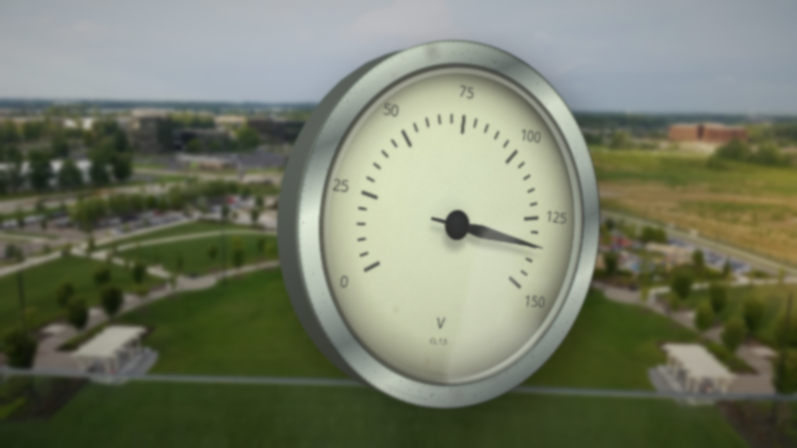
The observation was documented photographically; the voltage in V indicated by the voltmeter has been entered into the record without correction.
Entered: 135 V
